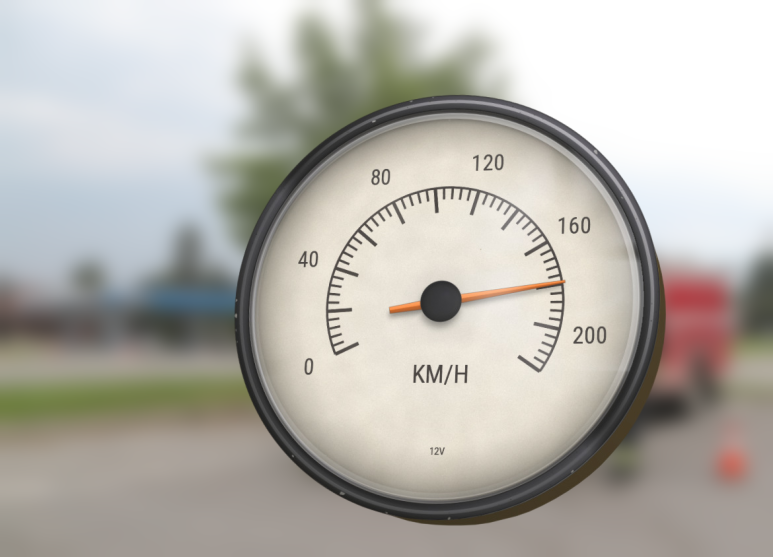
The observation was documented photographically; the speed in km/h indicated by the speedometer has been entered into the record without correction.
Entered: 180 km/h
